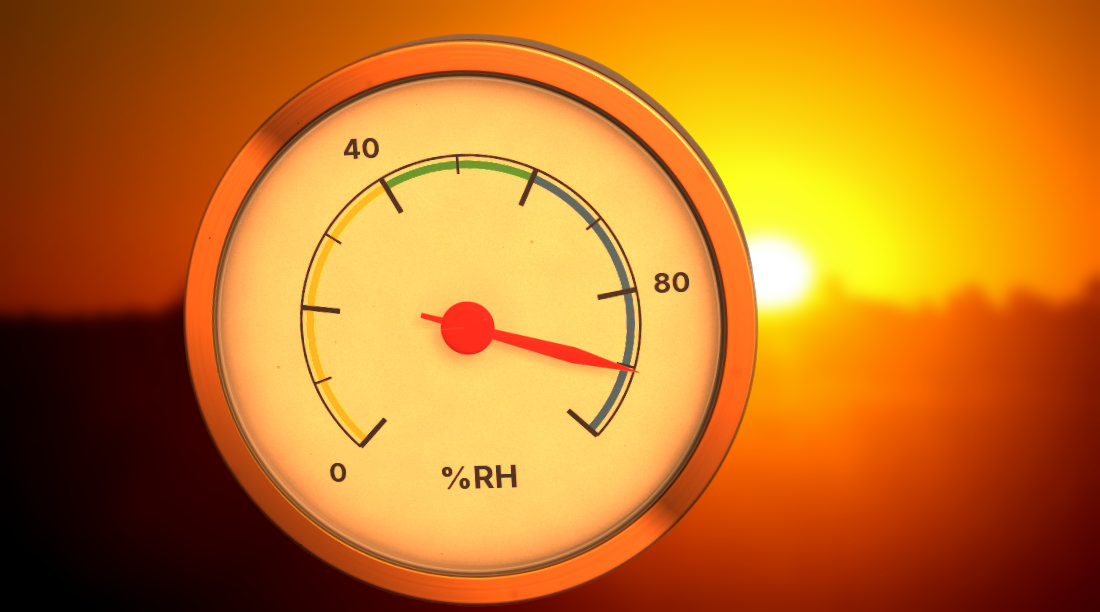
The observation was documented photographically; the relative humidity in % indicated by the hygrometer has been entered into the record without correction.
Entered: 90 %
